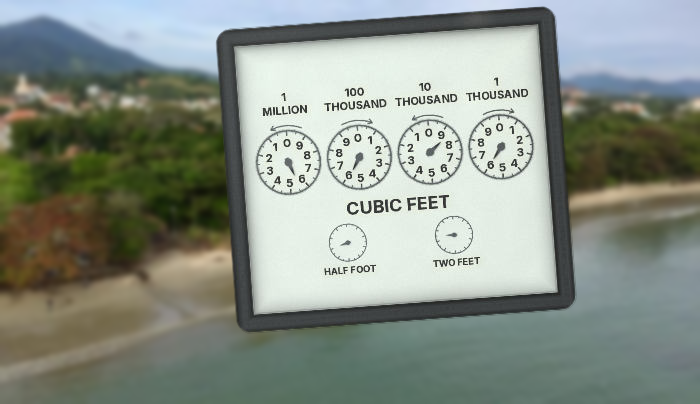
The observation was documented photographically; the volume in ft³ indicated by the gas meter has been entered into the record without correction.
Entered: 558600 ft³
